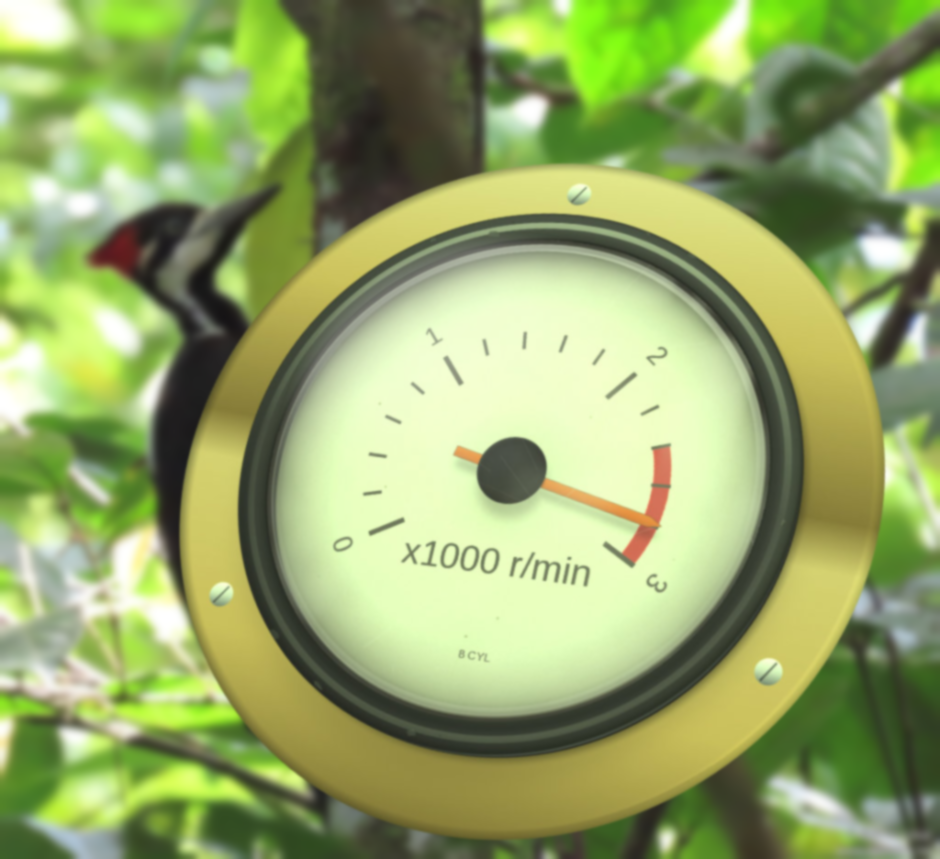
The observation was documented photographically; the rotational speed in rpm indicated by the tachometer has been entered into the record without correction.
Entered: 2800 rpm
